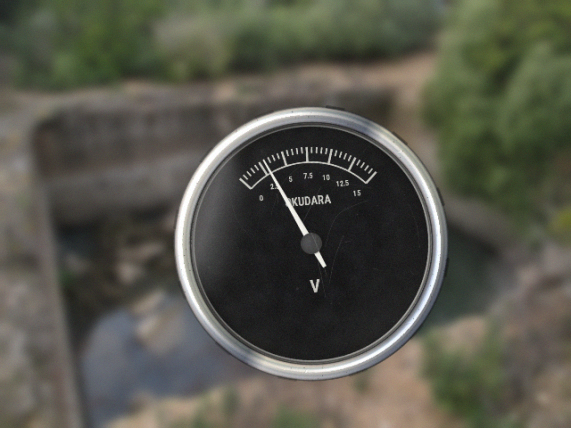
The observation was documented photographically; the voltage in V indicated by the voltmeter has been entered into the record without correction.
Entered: 3 V
